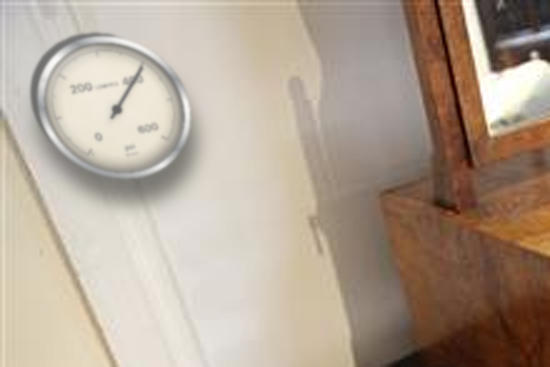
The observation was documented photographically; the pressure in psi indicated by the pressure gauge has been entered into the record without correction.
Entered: 400 psi
